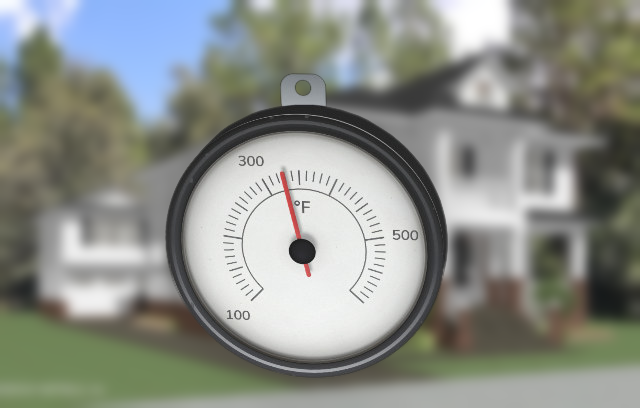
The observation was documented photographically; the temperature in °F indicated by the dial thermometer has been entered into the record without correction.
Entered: 330 °F
